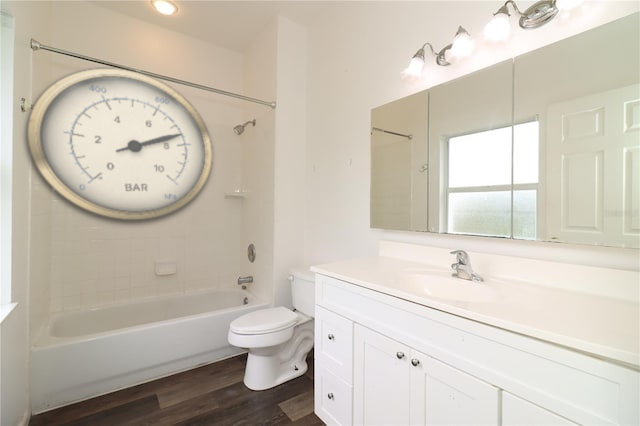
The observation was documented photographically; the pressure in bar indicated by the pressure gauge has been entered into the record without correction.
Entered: 7.5 bar
